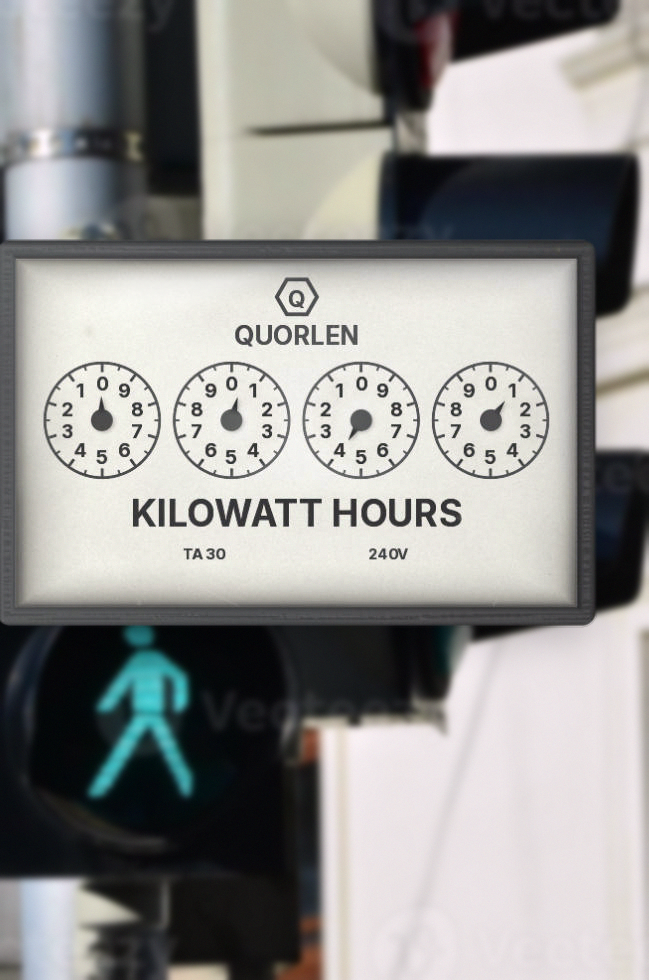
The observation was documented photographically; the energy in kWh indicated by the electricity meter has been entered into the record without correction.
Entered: 41 kWh
